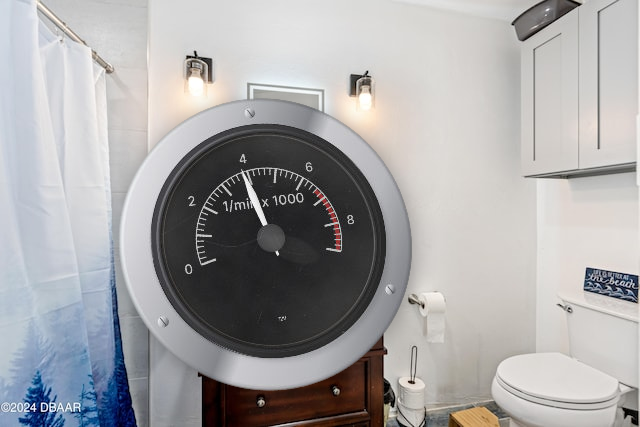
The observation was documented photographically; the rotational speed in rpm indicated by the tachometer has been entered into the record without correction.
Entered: 3800 rpm
